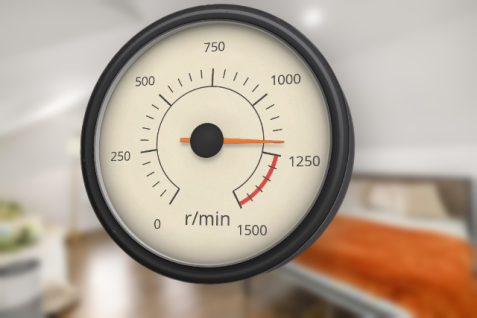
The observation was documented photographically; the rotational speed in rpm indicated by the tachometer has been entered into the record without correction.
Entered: 1200 rpm
